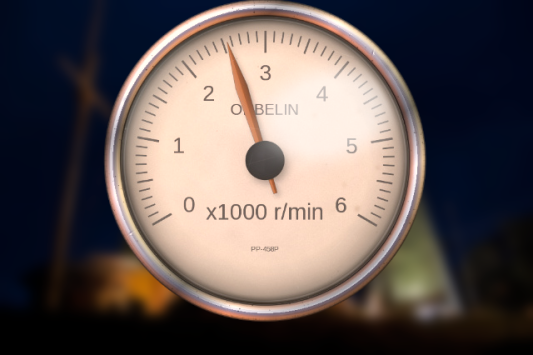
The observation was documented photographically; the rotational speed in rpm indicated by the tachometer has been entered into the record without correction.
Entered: 2550 rpm
